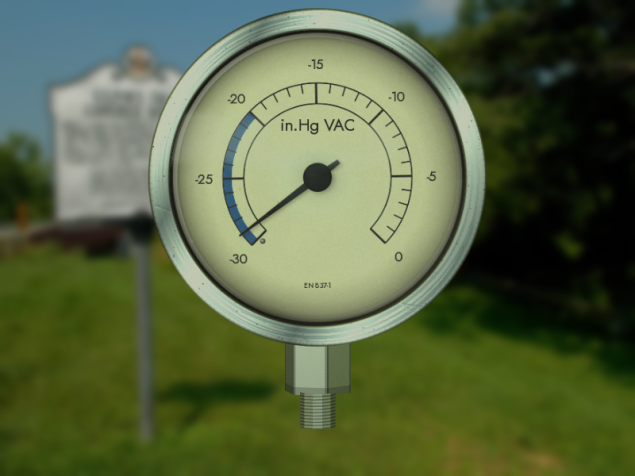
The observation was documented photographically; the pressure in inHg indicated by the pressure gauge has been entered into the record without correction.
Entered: -29 inHg
